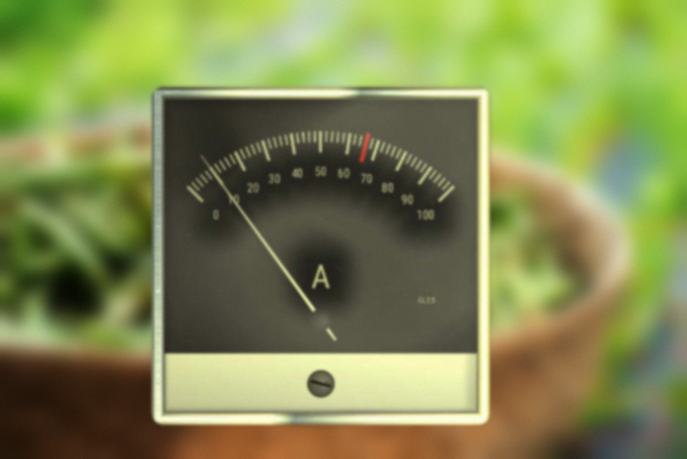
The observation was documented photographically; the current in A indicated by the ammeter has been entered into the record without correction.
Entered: 10 A
